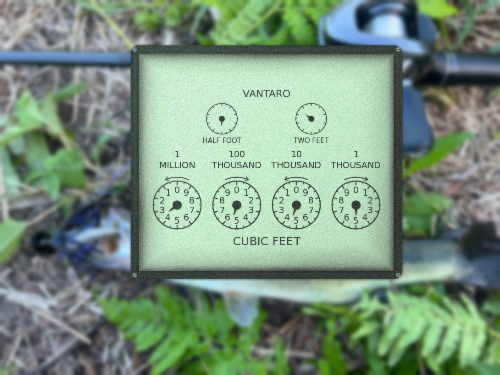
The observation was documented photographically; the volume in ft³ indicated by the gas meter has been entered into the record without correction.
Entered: 354500 ft³
